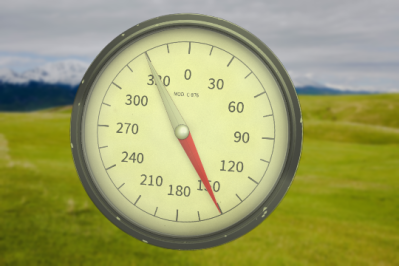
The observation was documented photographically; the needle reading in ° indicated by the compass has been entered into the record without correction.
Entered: 150 °
